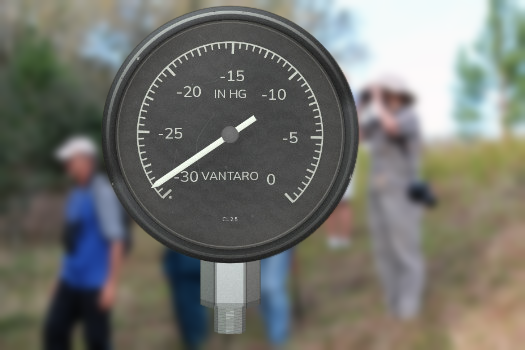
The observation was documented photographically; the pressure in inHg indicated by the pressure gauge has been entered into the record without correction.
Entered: -29 inHg
